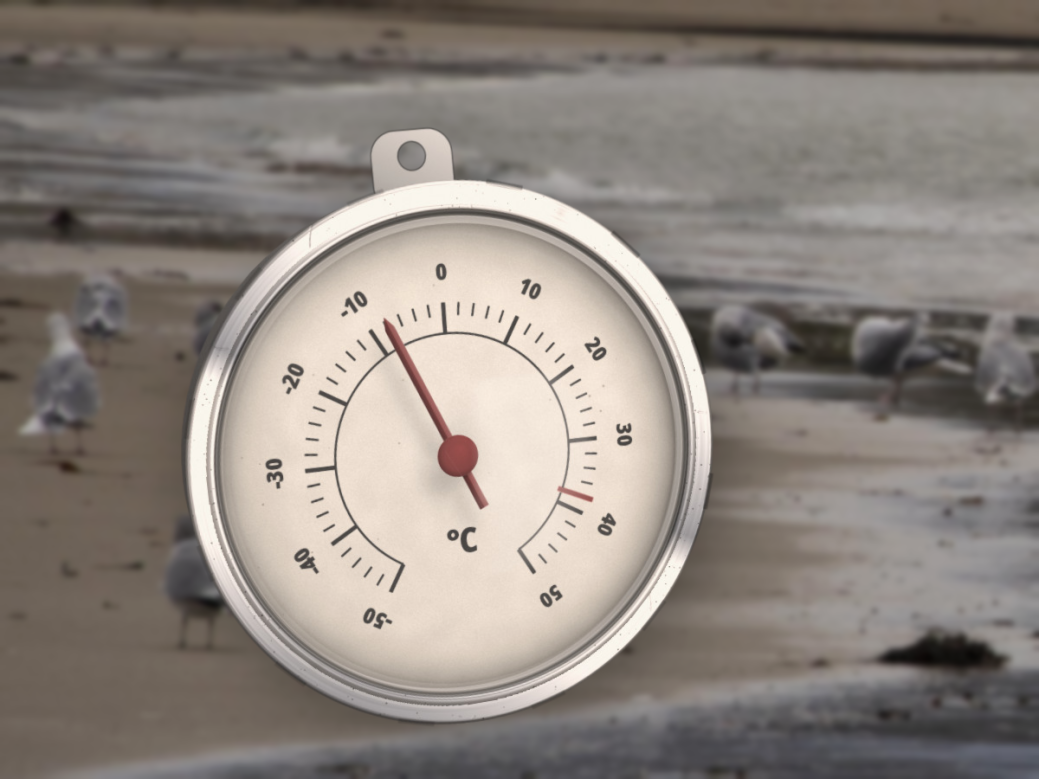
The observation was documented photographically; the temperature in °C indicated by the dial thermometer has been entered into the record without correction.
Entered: -8 °C
